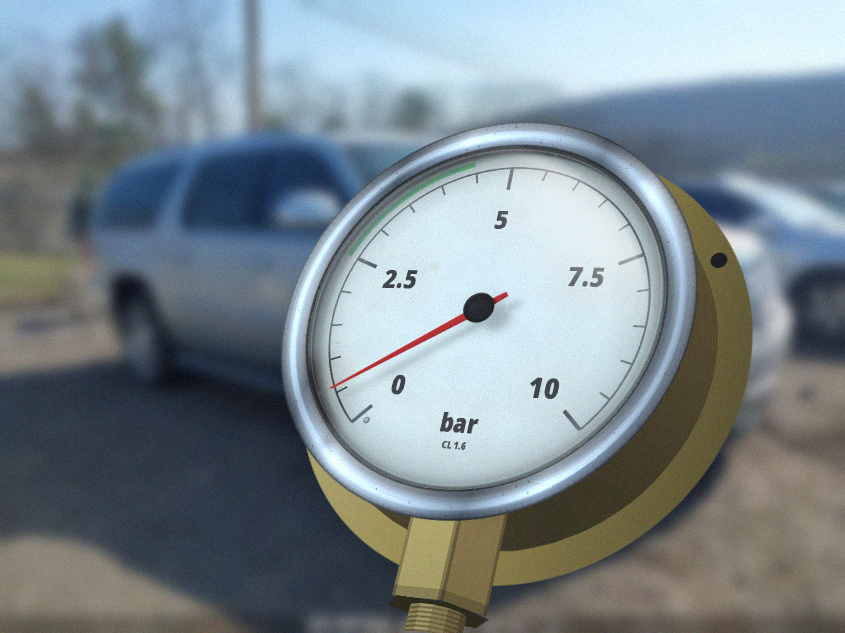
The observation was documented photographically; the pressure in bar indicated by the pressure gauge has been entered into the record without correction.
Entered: 0.5 bar
